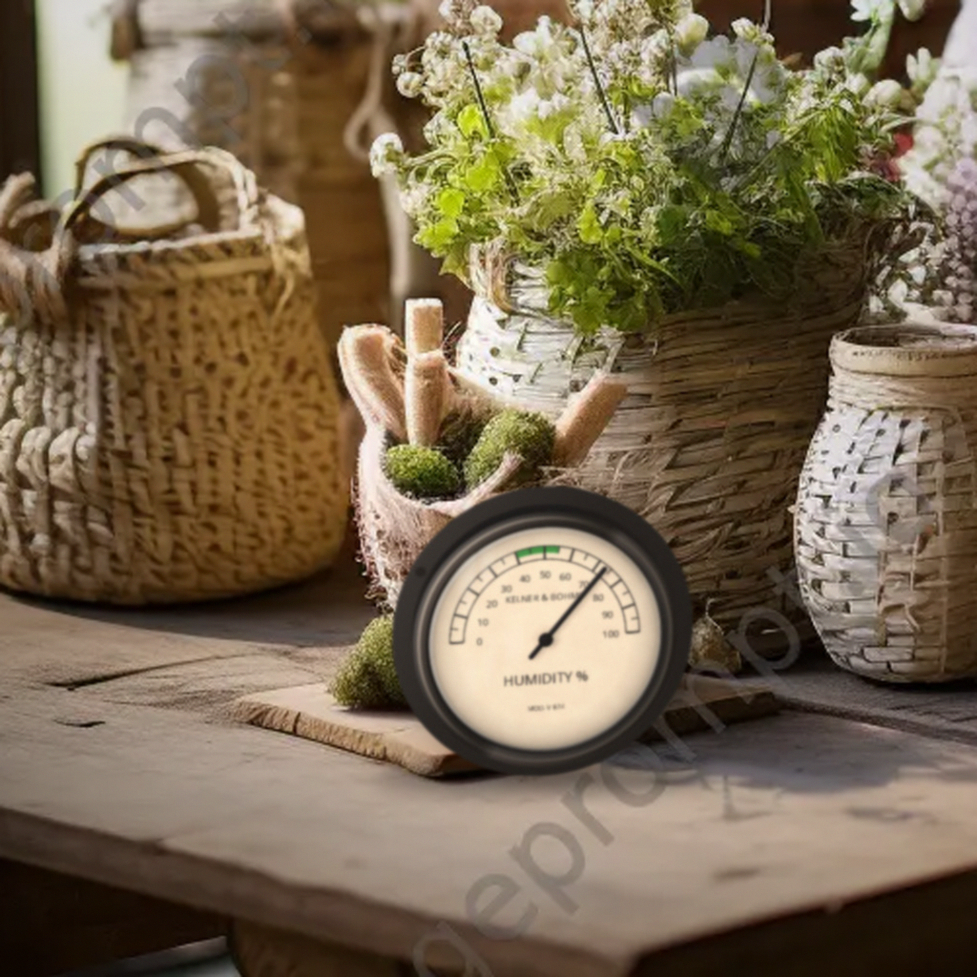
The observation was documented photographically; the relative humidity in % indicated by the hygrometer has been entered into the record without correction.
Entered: 72.5 %
